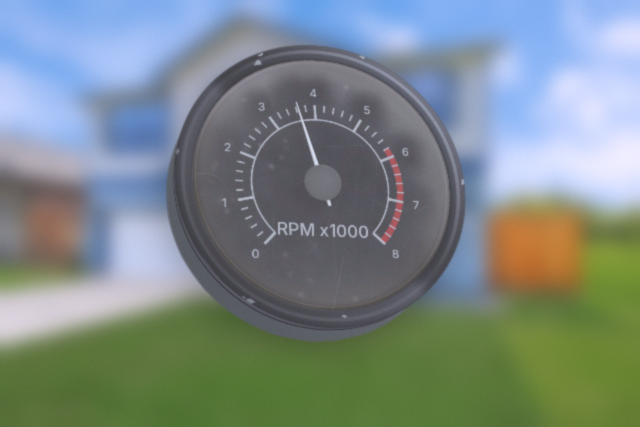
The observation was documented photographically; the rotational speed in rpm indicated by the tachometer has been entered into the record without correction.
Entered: 3600 rpm
